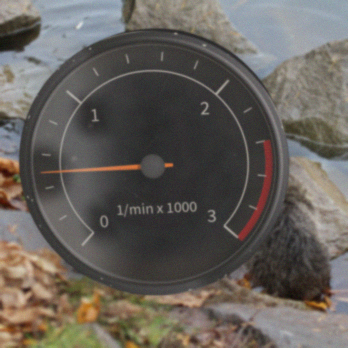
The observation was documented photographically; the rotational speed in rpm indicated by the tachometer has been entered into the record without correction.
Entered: 500 rpm
